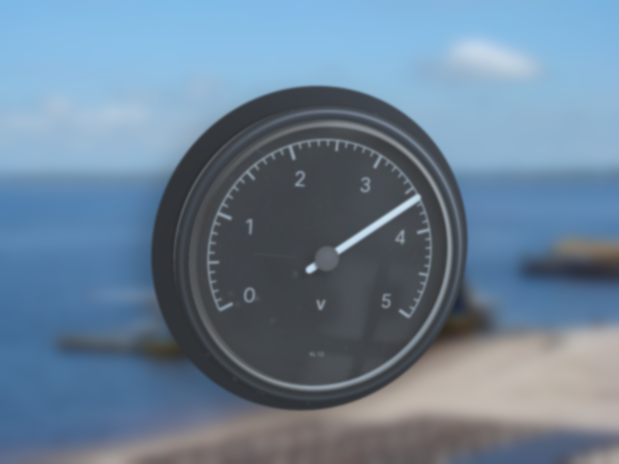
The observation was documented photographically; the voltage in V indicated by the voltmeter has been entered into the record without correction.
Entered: 3.6 V
